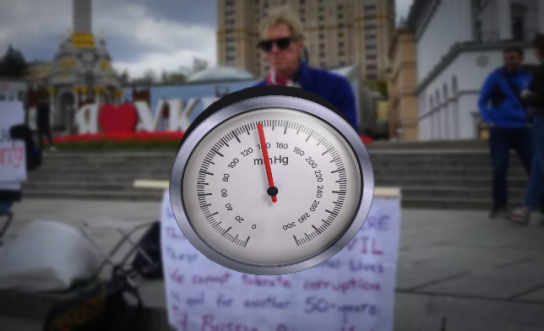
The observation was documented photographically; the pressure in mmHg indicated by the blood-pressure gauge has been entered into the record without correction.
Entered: 140 mmHg
